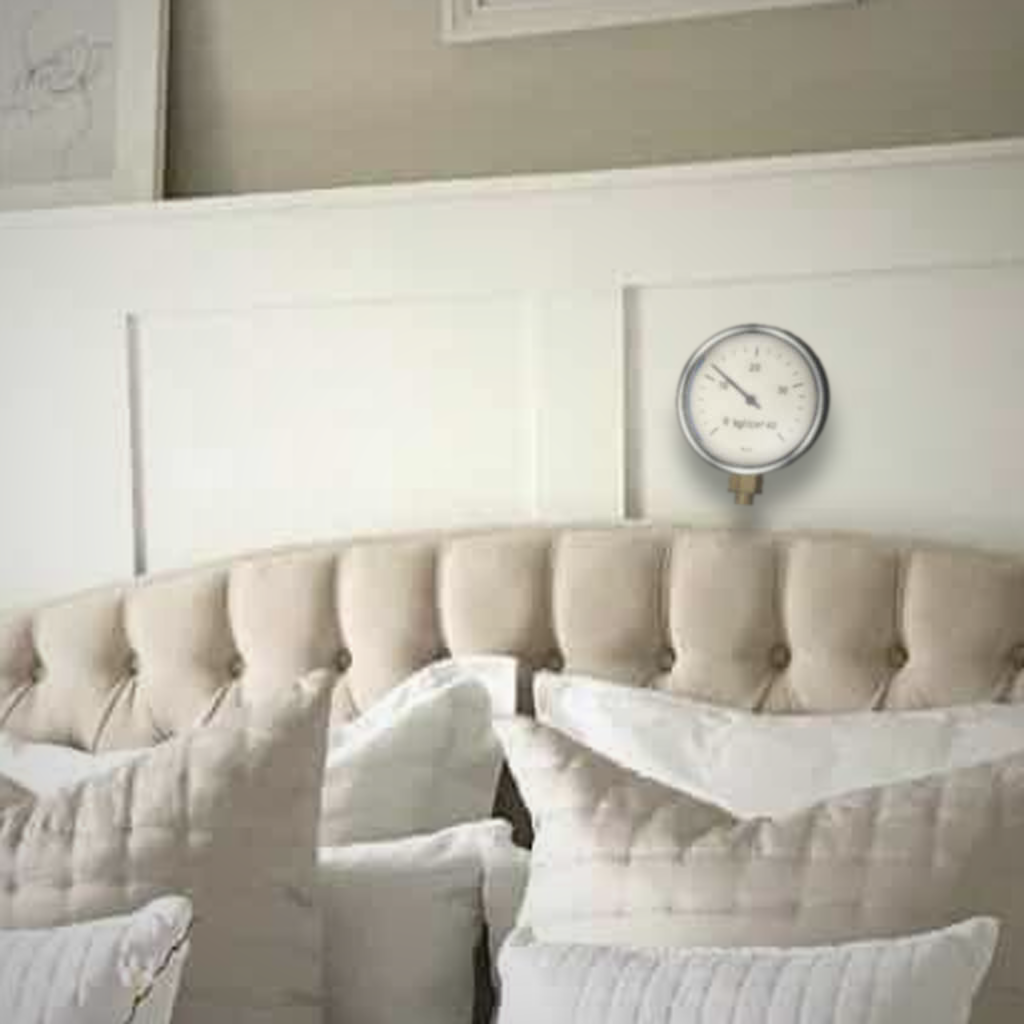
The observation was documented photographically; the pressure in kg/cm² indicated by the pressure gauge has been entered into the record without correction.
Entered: 12 kg/cm²
